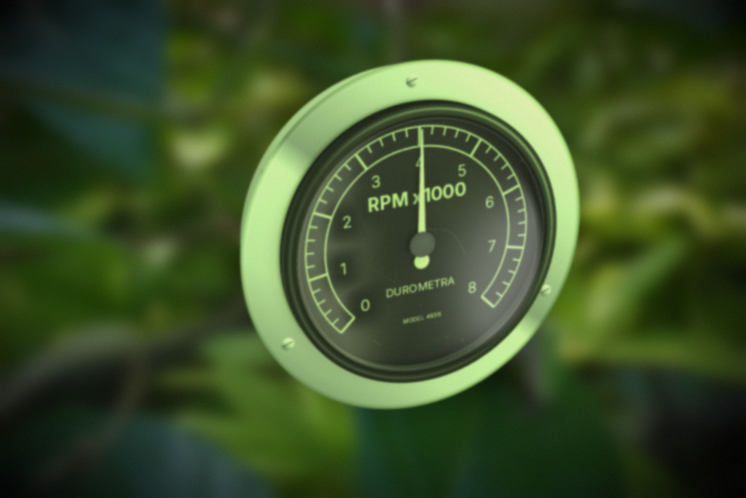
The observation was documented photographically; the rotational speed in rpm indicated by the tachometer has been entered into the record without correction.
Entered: 4000 rpm
